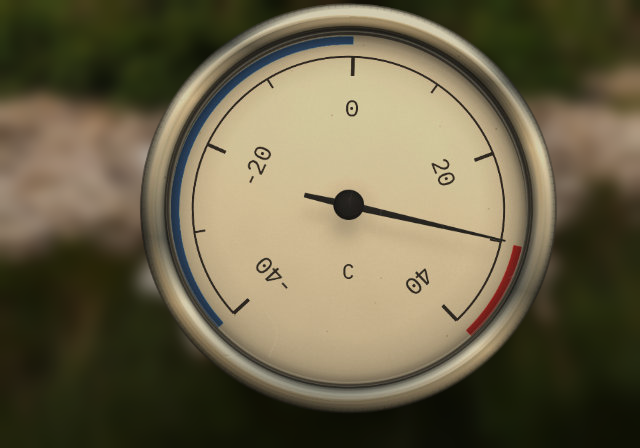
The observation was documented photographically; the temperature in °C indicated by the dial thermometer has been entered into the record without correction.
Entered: 30 °C
